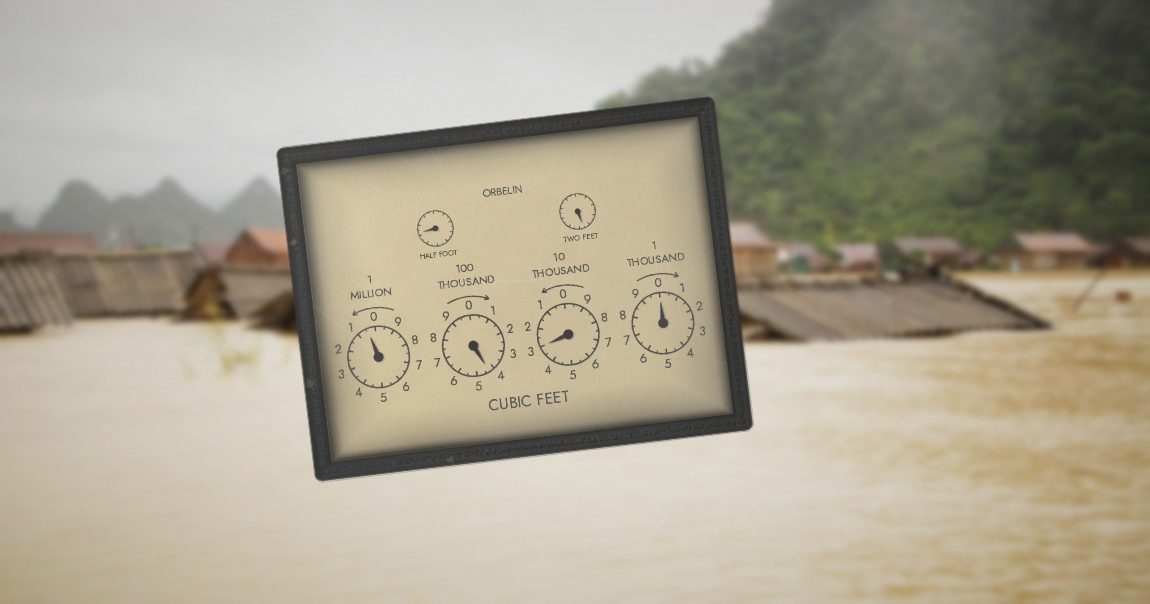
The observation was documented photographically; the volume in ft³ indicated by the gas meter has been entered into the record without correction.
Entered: 43000 ft³
